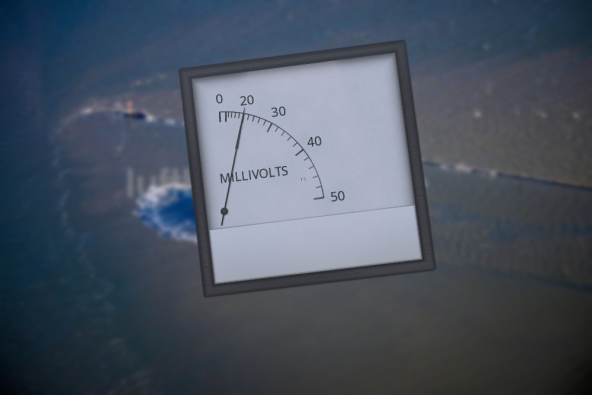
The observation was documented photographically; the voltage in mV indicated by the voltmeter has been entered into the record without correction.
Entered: 20 mV
